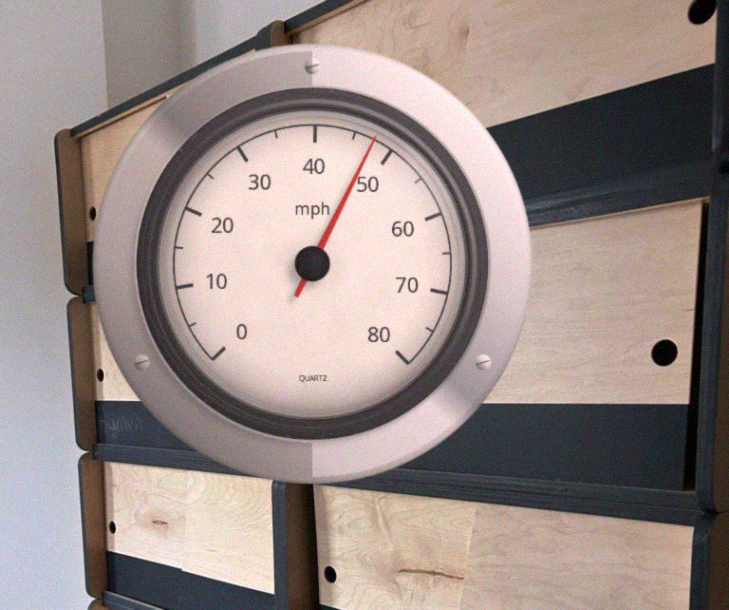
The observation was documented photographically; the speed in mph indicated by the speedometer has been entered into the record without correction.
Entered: 47.5 mph
